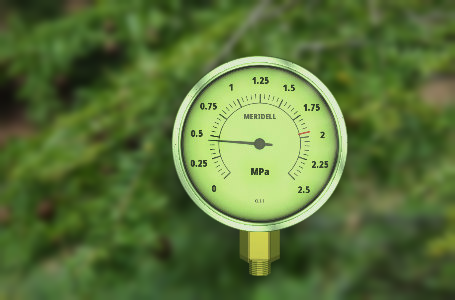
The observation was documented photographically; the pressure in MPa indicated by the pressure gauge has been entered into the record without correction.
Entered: 0.45 MPa
